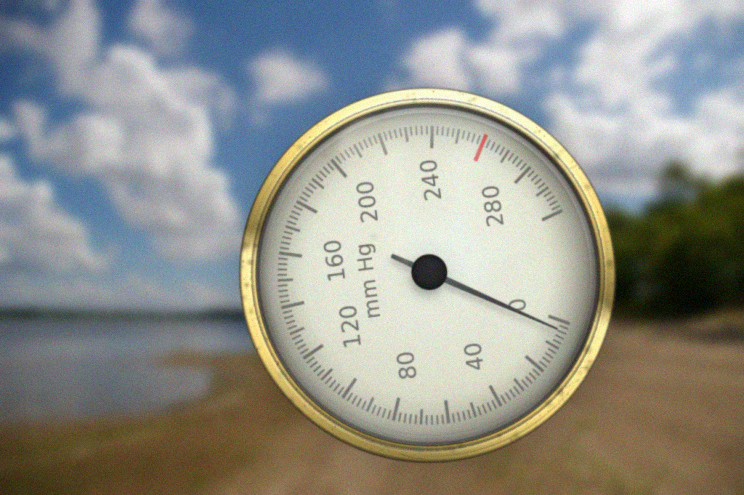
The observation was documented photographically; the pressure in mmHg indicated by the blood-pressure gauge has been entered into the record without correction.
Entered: 4 mmHg
